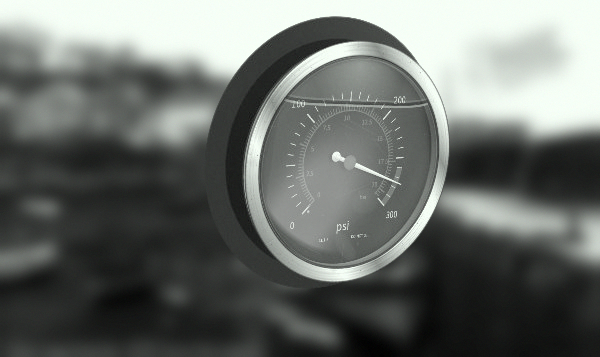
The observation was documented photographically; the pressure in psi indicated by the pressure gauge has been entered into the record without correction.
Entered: 275 psi
